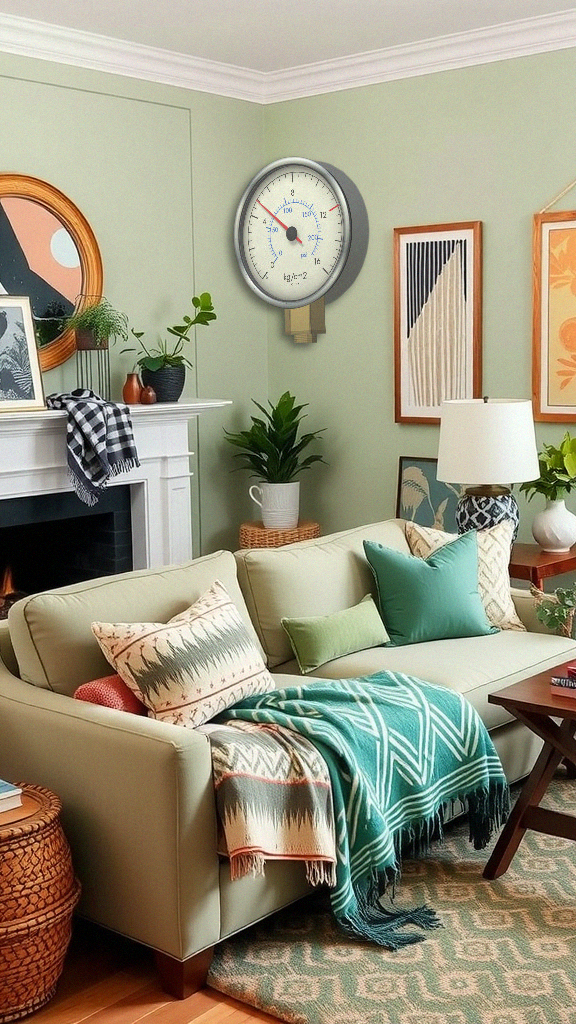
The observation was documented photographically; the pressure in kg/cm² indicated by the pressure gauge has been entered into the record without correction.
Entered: 5 kg/cm²
